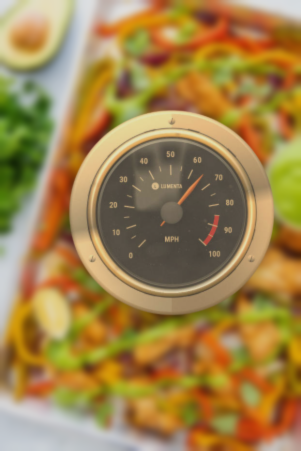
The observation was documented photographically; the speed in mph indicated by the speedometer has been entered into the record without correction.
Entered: 65 mph
